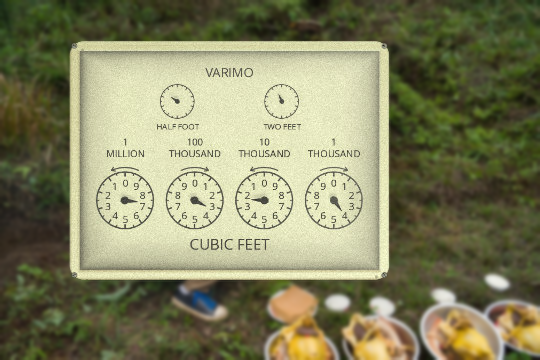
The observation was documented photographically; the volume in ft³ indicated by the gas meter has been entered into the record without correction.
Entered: 732400 ft³
